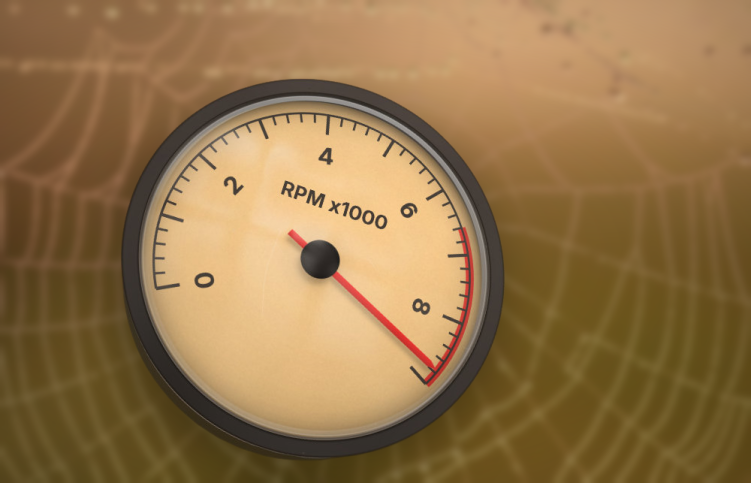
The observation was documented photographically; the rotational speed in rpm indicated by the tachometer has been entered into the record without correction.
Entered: 8800 rpm
